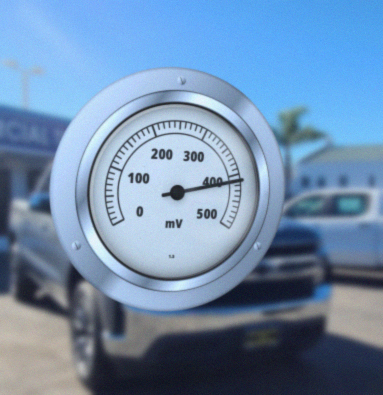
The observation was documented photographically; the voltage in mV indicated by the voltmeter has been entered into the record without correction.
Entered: 410 mV
